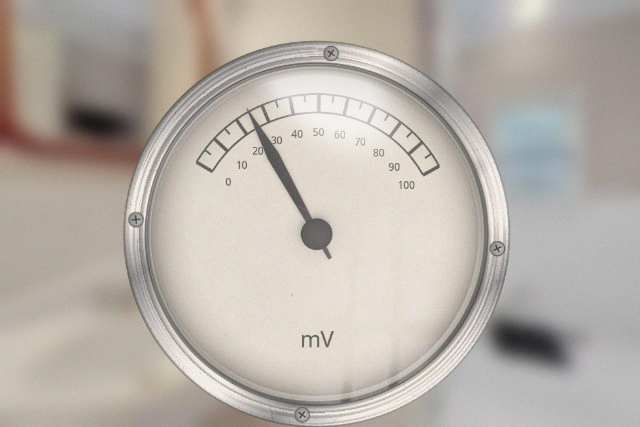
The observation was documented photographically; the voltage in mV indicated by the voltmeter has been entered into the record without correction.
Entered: 25 mV
